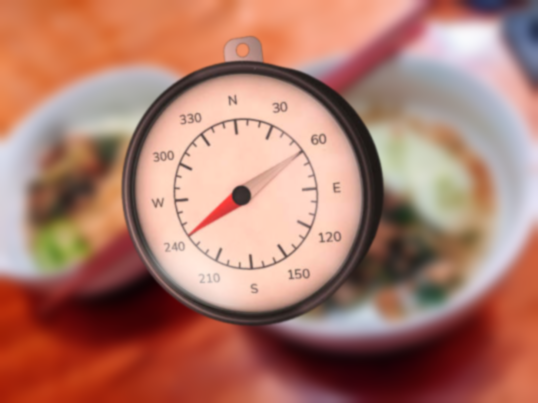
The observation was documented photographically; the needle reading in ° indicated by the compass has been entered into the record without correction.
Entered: 240 °
